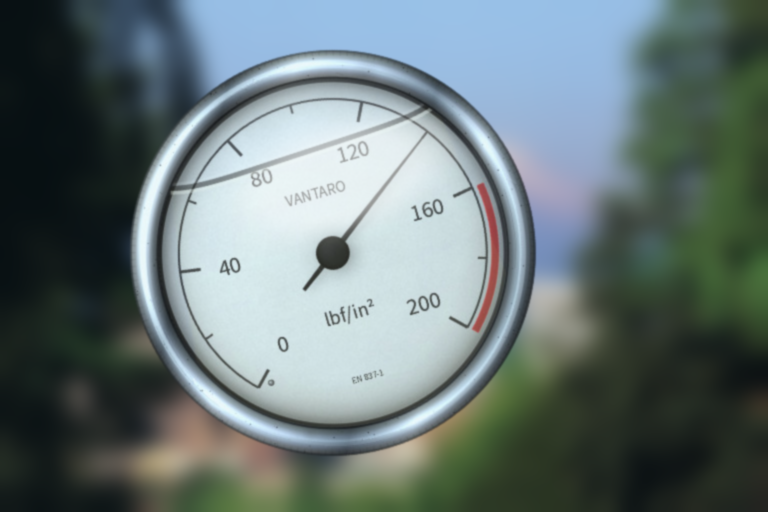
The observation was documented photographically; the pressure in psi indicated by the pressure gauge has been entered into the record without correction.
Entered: 140 psi
